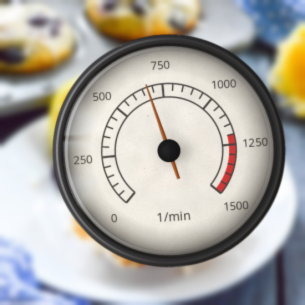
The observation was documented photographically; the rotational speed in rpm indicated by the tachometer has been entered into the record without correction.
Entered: 675 rpm
